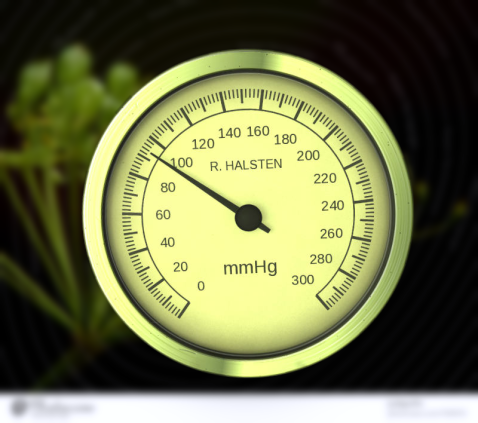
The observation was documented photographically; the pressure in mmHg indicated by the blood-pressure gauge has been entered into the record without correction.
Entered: 94 mmHg
